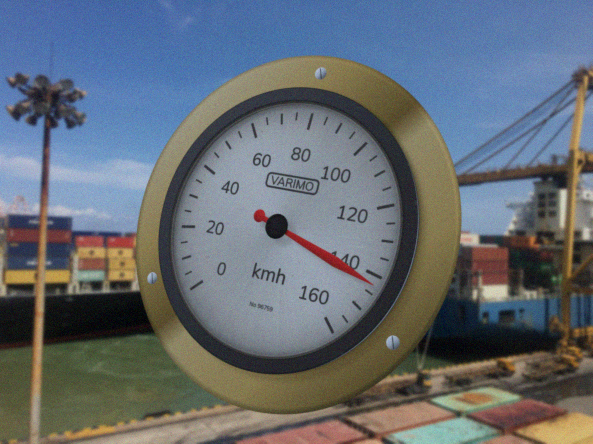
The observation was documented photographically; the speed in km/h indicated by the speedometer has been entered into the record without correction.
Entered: 142.5 km/h
